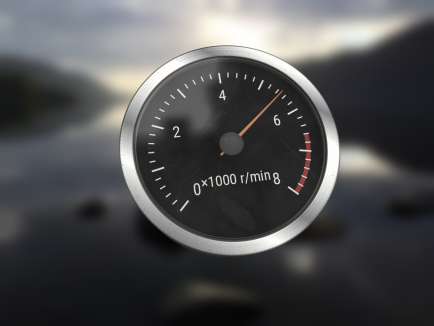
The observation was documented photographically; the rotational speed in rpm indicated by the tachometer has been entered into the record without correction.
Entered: 5500 rpm
